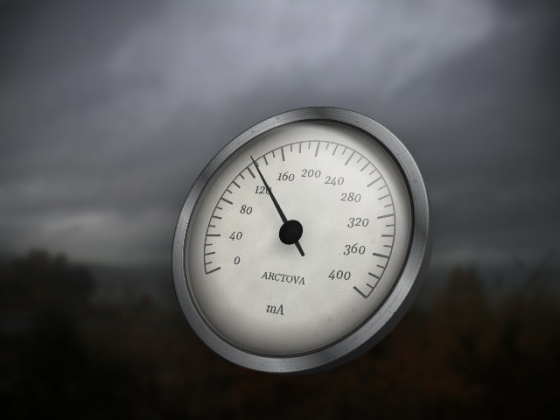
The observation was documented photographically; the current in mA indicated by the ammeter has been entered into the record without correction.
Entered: 130 mA
